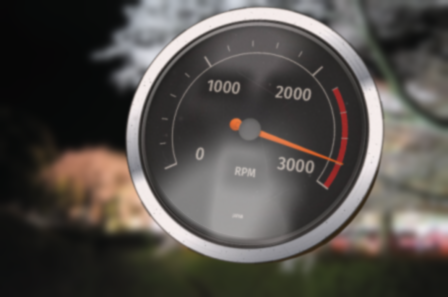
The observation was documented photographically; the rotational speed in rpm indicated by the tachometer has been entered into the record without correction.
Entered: 2800 rpm
